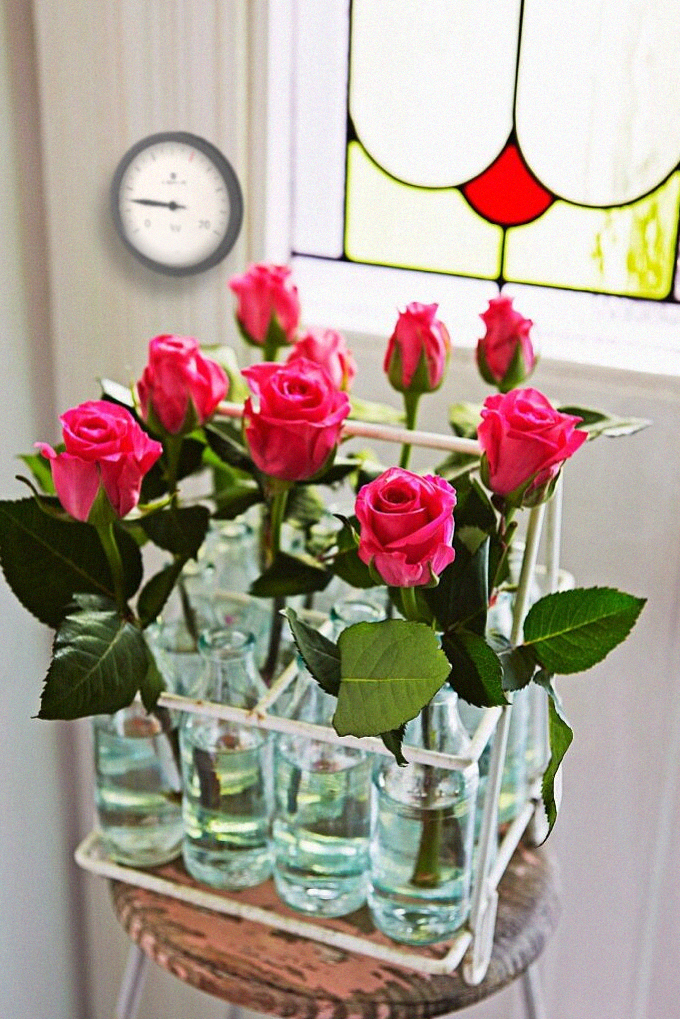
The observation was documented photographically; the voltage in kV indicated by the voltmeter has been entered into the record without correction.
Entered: 3 kV
